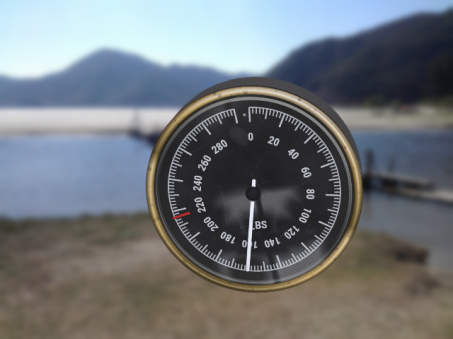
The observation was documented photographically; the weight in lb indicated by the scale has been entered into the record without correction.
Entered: 160 lb
